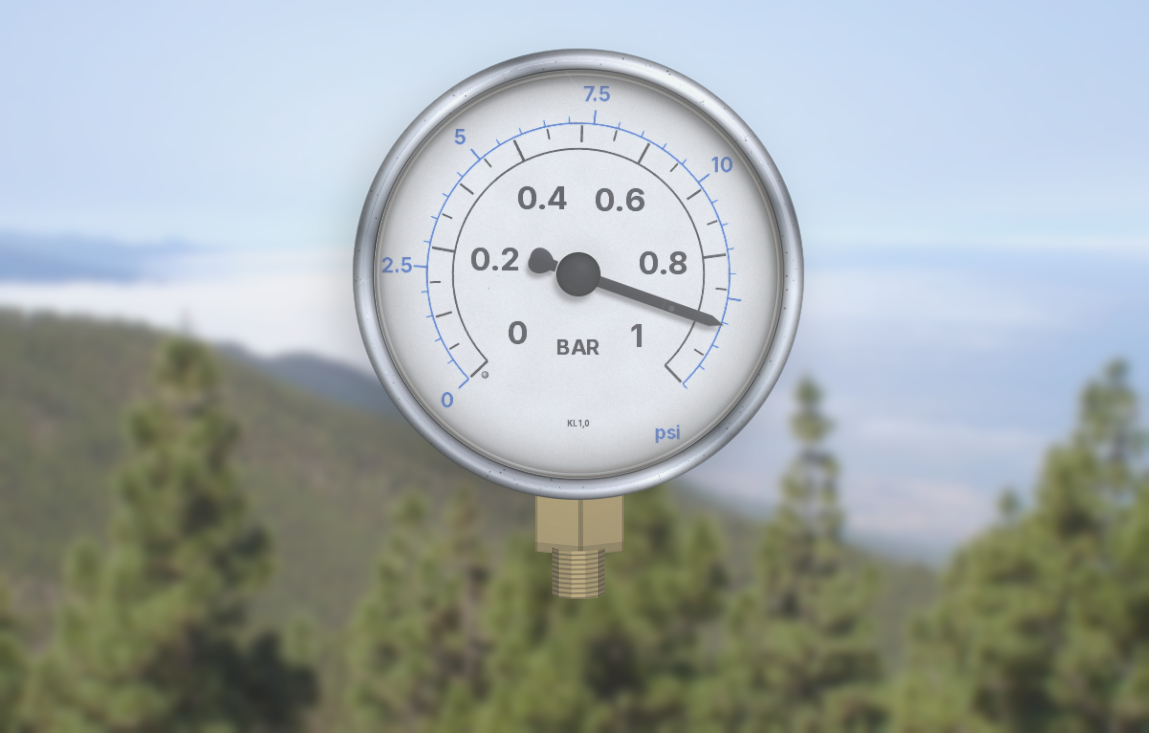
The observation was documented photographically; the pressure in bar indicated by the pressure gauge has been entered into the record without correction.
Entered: 0.9 bar
